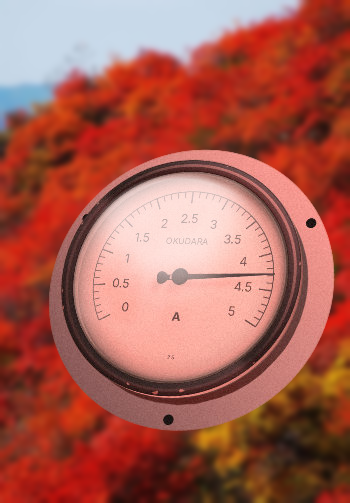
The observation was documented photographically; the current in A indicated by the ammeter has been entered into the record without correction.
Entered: 4.3 A
